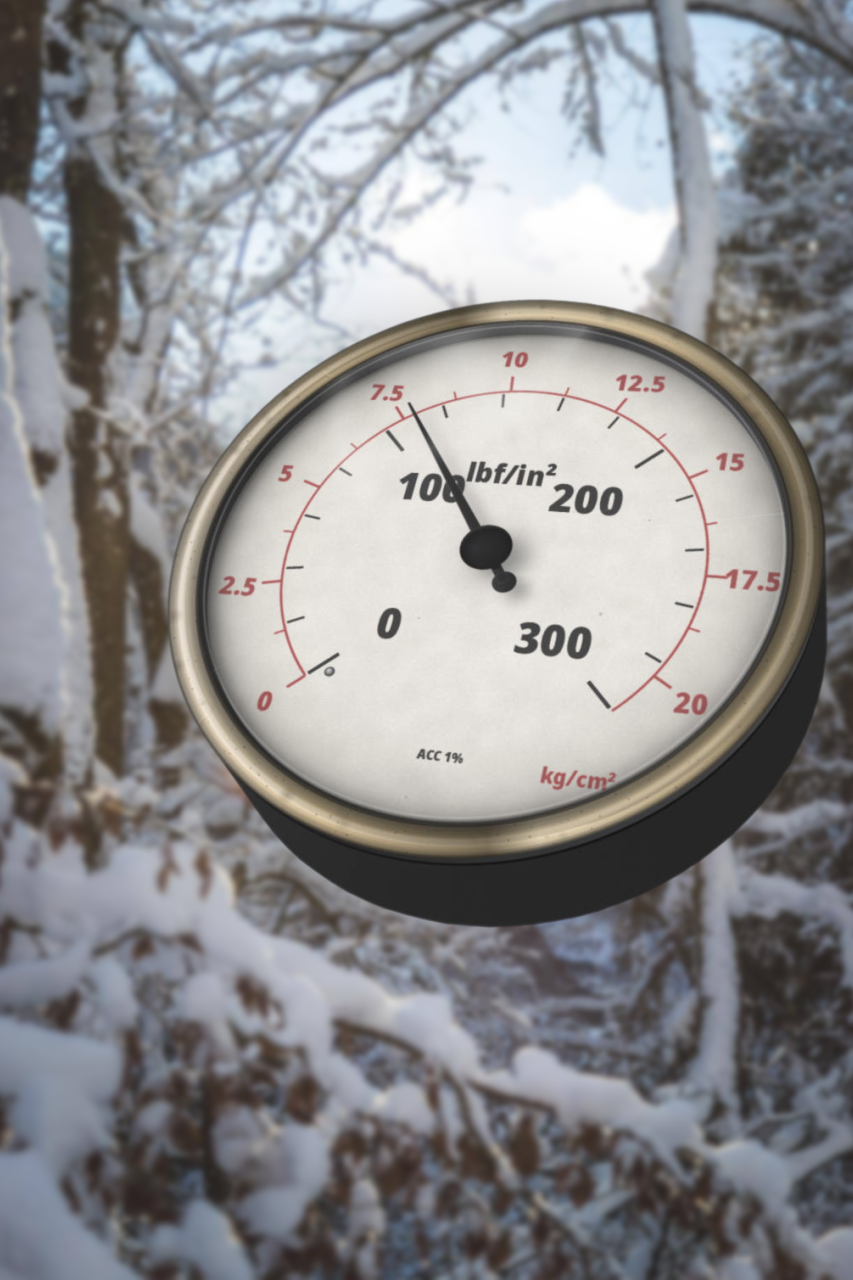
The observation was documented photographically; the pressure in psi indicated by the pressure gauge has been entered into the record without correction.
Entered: 110 psi
